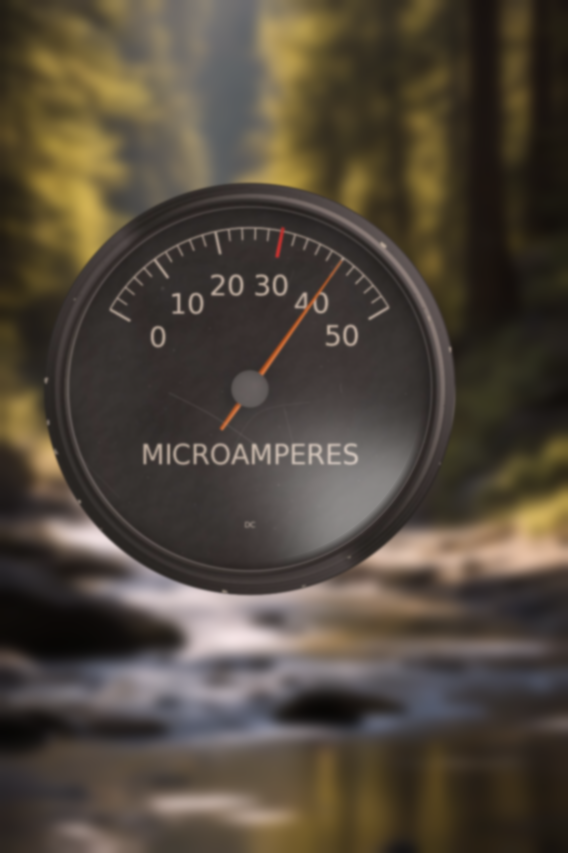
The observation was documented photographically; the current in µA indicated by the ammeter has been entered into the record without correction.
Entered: 40 µA
